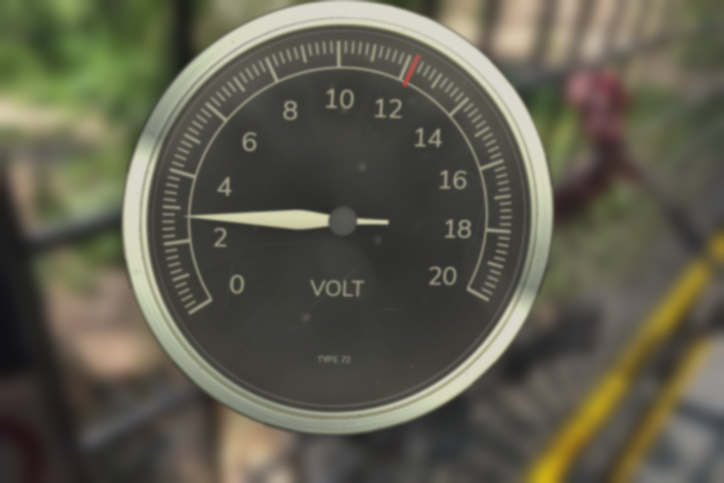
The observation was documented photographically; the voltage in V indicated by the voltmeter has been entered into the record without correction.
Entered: 2.8 V
